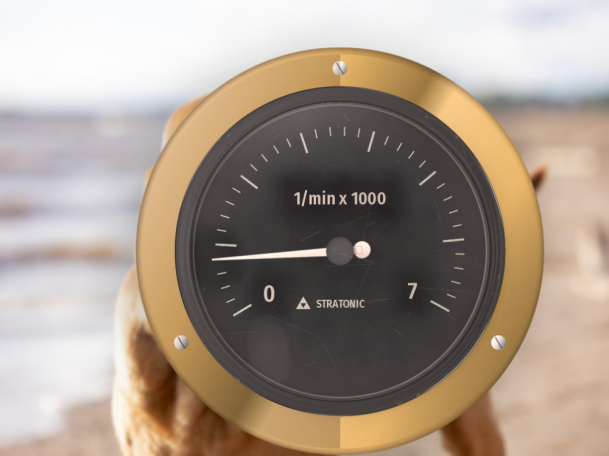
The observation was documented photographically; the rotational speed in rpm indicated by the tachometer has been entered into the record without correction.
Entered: 800 rpm
